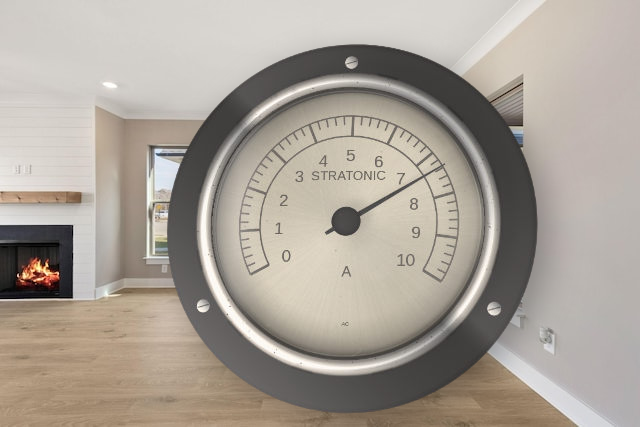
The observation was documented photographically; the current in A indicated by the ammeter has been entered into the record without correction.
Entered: 7.4 A
